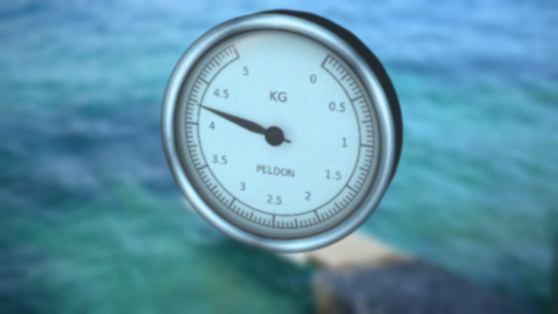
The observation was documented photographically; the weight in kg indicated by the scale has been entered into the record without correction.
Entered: 4.25 kg
